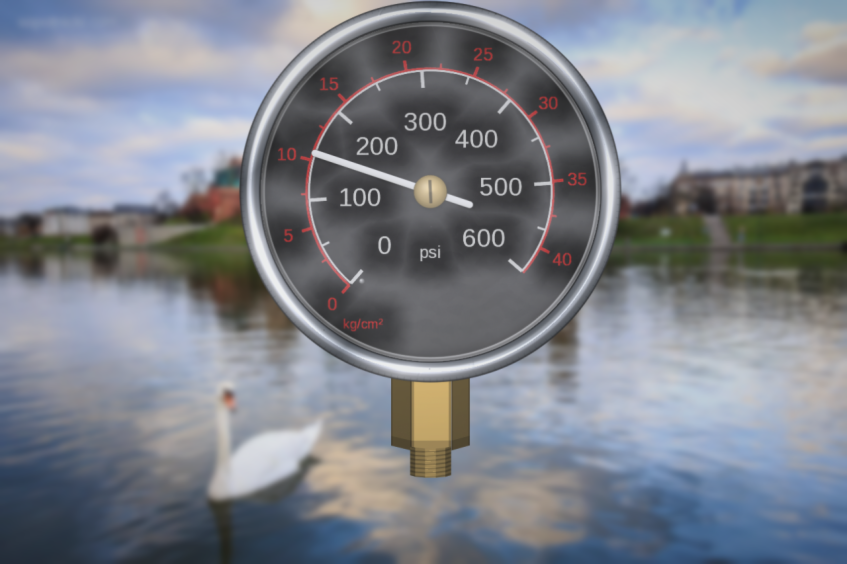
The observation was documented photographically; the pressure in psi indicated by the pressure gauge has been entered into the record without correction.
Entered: 150 psi
